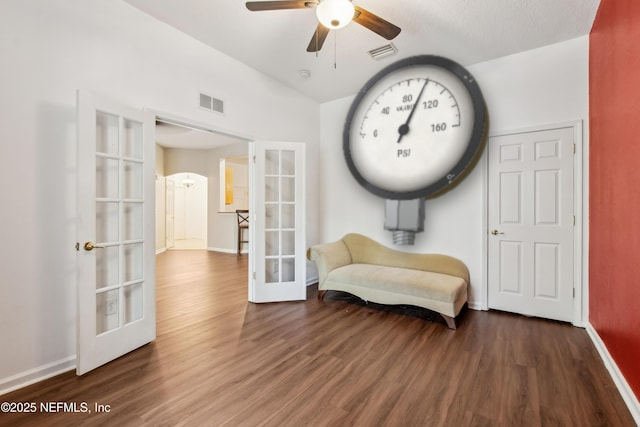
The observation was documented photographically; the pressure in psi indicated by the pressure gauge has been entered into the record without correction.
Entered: 100 psi
